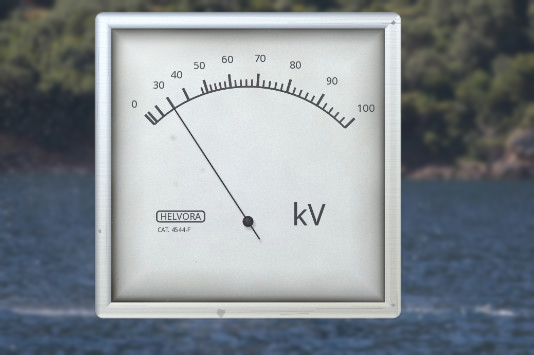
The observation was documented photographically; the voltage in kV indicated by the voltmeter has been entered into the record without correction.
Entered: 30 kV
